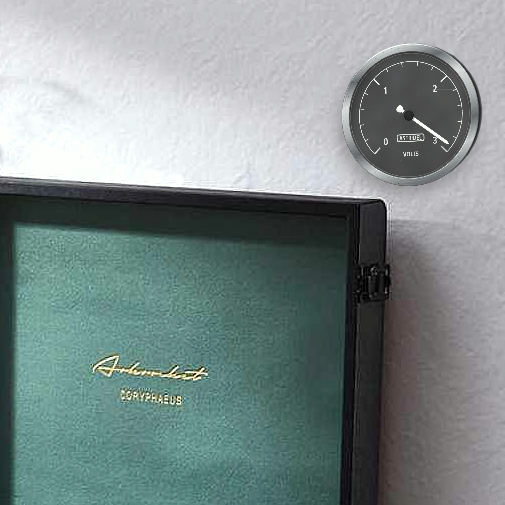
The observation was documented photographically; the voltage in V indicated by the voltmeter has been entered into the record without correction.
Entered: 2.9 V
